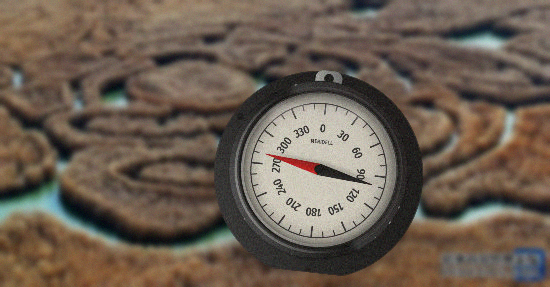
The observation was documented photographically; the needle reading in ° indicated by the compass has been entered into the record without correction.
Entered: 280 °
